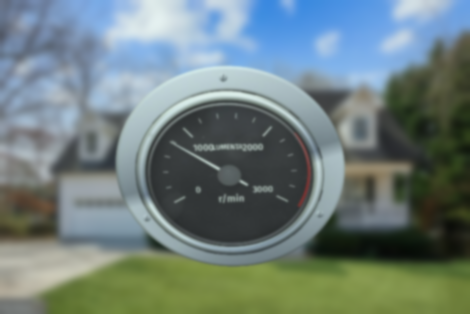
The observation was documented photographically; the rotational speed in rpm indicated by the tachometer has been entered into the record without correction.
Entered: 800 rpm
